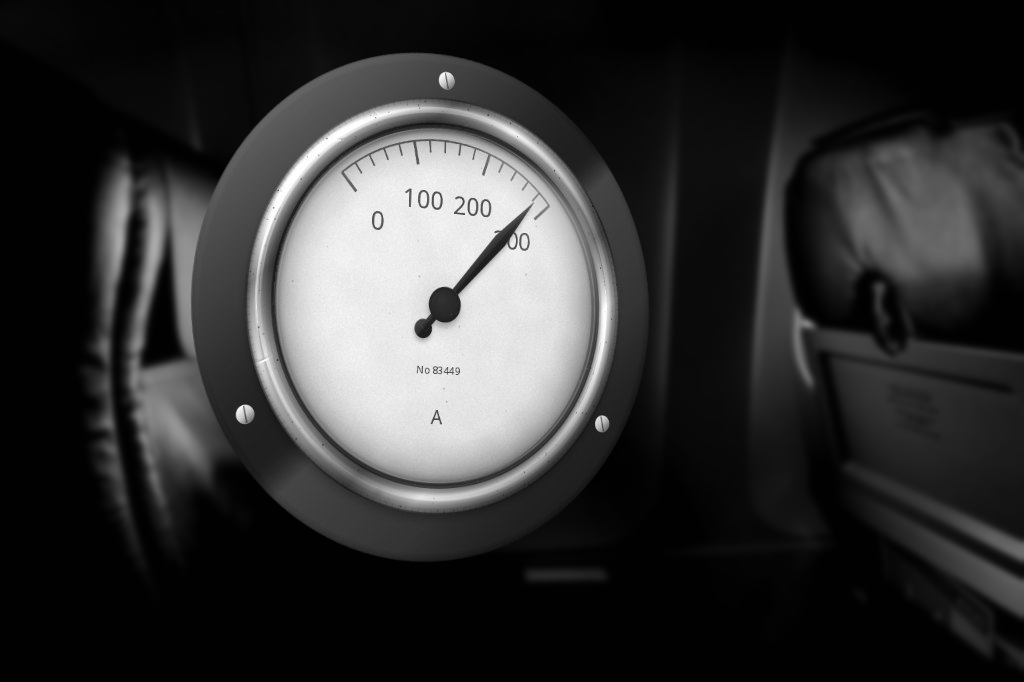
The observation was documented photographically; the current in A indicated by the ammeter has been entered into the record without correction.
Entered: 280 A
